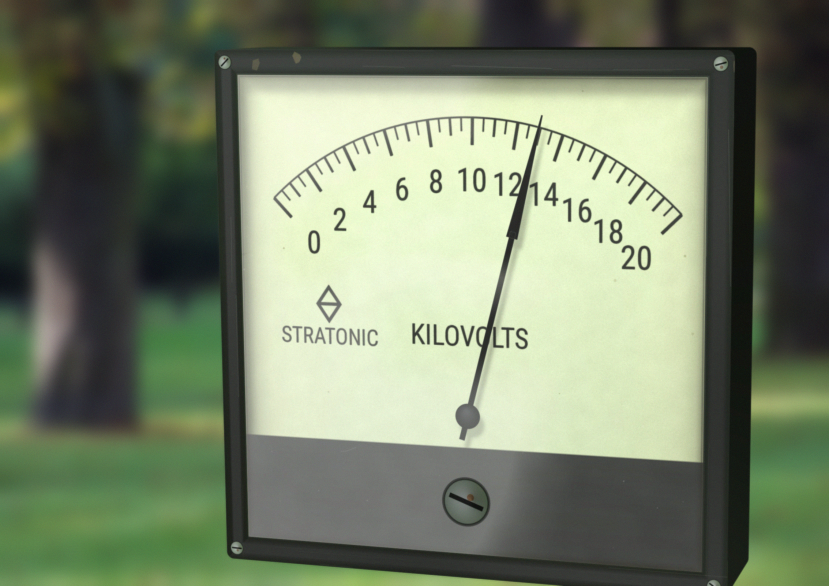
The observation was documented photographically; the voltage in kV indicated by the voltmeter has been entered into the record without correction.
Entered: 13 kV
